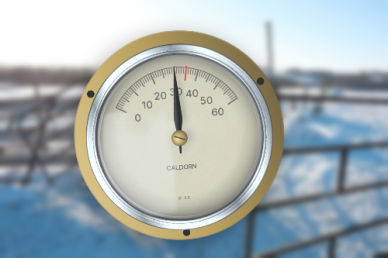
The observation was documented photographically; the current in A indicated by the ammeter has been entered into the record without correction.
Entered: 30 A
